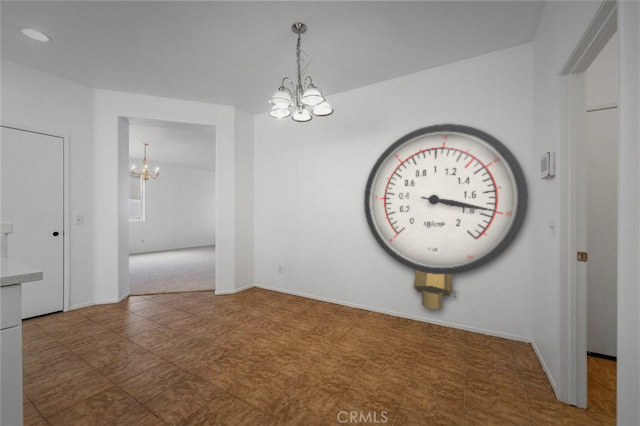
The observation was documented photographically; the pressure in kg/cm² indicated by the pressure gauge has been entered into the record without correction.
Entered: 1.75 kg/cm²
